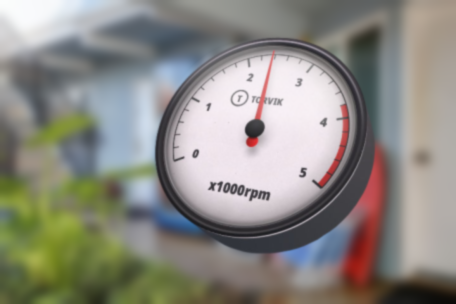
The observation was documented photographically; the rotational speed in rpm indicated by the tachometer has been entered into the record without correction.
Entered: 2400 rpm
